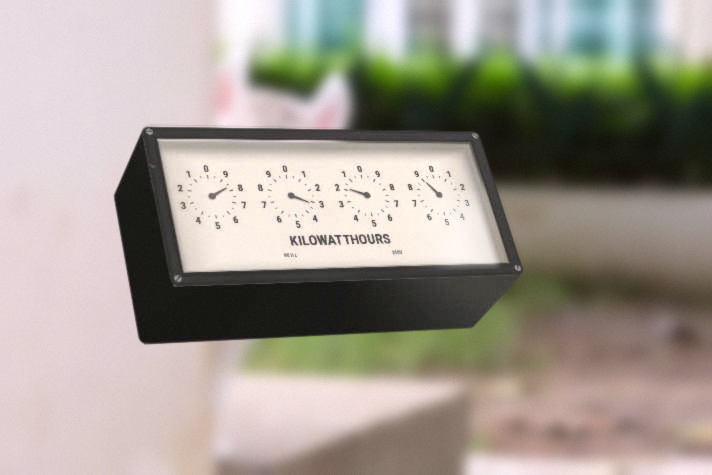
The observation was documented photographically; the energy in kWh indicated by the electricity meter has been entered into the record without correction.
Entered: 8319 kWh
